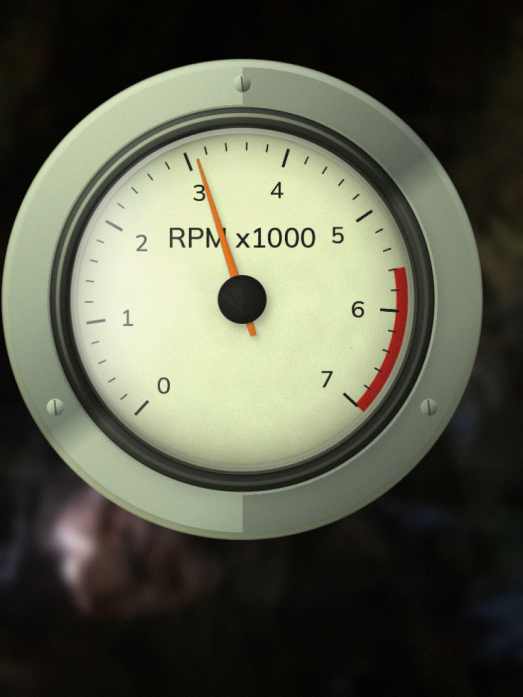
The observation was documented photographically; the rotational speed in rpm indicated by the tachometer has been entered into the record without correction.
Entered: 3100 rpm
